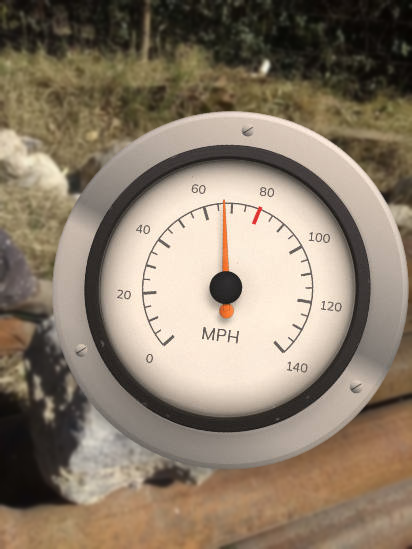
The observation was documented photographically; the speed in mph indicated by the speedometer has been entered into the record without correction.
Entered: 67.5 mph
